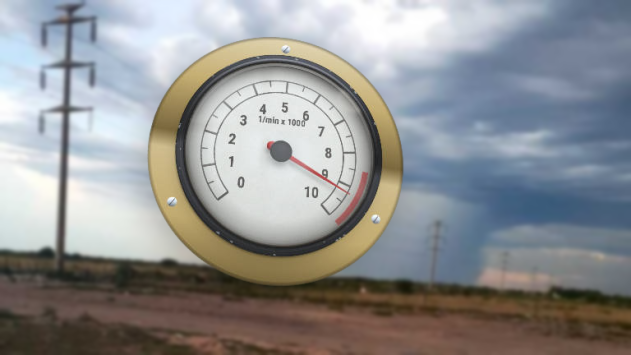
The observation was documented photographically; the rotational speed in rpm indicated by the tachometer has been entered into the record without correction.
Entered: 9250 rpm
